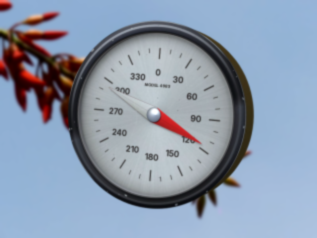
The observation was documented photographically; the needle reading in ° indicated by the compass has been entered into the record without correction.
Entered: 115 °
